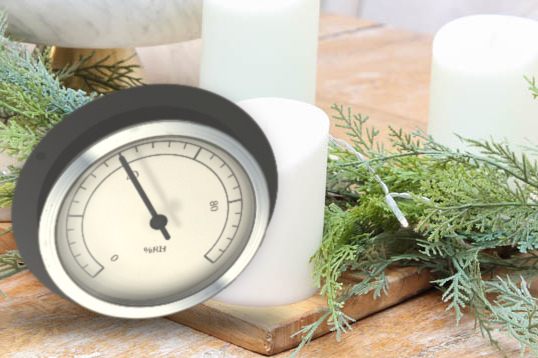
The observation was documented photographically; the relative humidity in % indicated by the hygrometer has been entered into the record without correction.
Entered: 40 %
